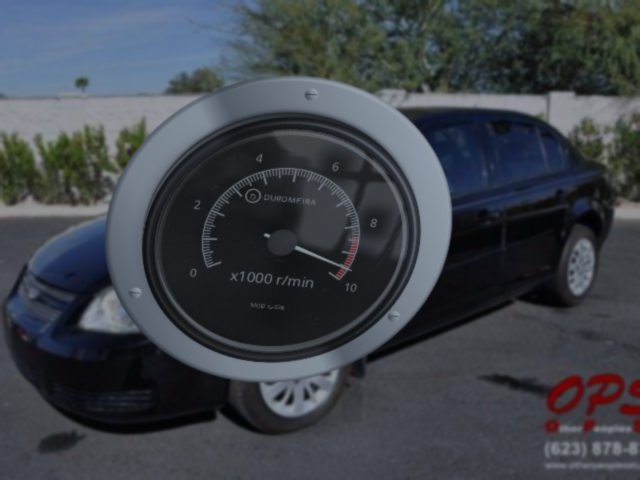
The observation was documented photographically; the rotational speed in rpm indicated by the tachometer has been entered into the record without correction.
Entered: 9500 rpm
